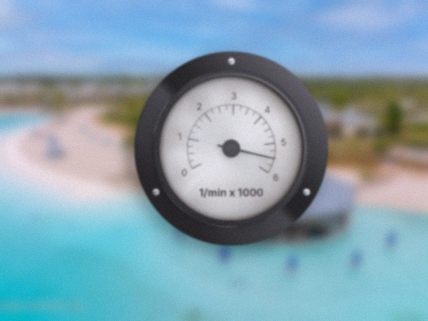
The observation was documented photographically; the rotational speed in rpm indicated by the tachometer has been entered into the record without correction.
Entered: 5500 rpm
